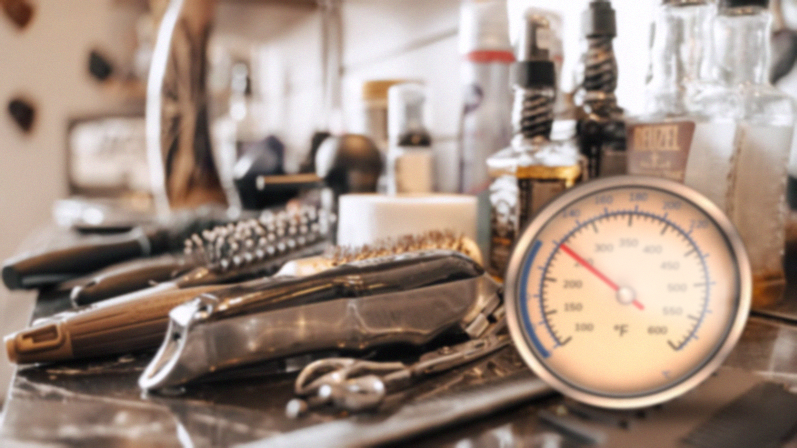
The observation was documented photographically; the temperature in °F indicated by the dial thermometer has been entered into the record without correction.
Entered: 250 °F
